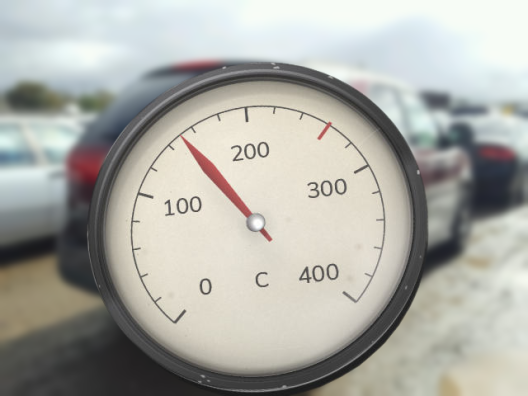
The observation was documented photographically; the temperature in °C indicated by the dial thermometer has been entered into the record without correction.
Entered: 150 °C
